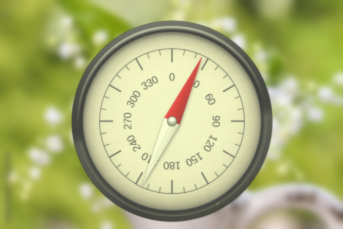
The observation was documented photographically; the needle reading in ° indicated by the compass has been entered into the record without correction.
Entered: 25 °
